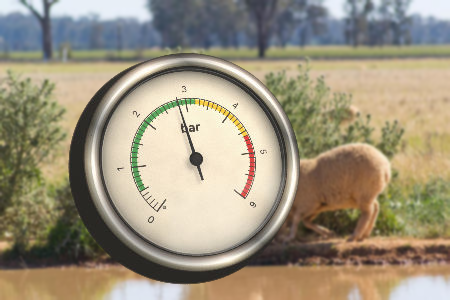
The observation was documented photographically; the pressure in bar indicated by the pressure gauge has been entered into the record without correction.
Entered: 2.8 bar
